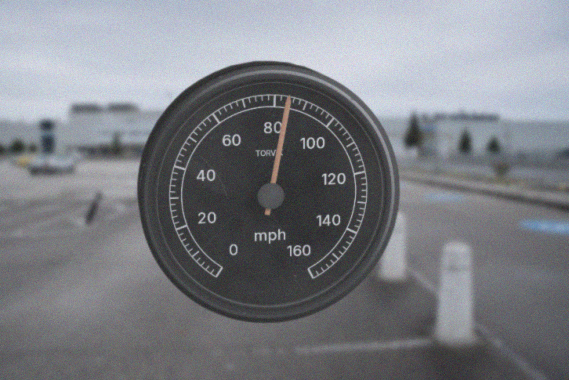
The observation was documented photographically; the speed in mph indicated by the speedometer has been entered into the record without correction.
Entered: 84 mph
